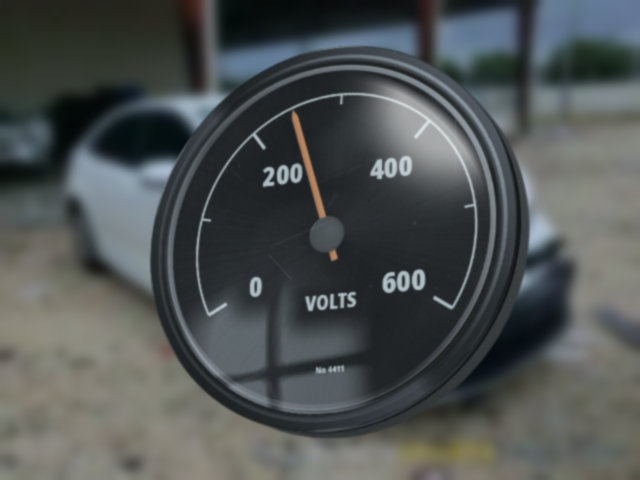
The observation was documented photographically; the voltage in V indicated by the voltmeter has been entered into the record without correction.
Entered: 250 V
